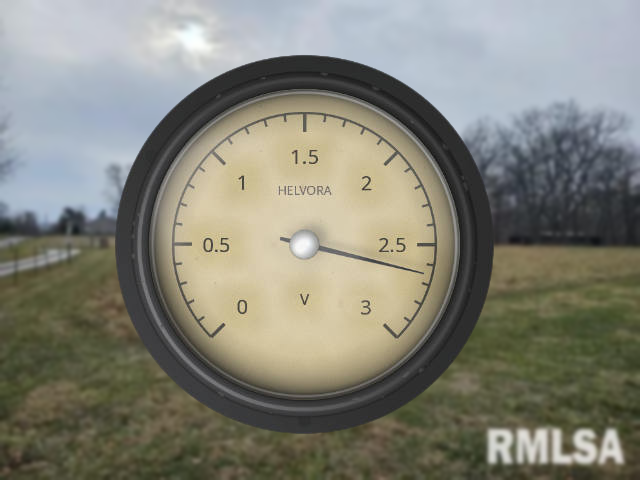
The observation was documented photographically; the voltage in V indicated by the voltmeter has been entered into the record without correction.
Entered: 2.65 V
